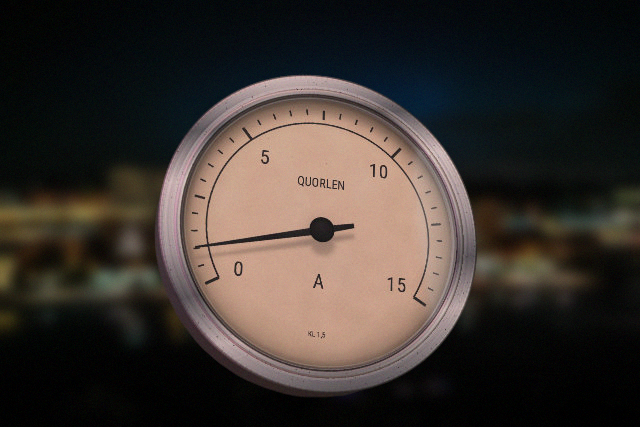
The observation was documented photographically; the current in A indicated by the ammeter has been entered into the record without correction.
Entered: 1 A
